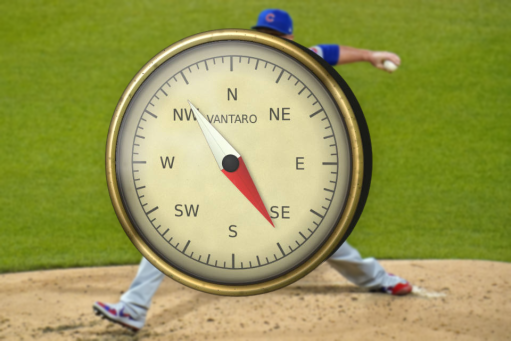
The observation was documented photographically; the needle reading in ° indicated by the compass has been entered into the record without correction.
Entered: 145 °
